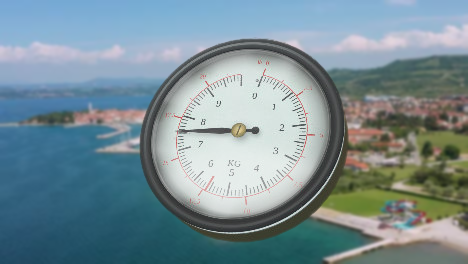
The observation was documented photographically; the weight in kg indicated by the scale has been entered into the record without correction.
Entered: 7.5 kg
